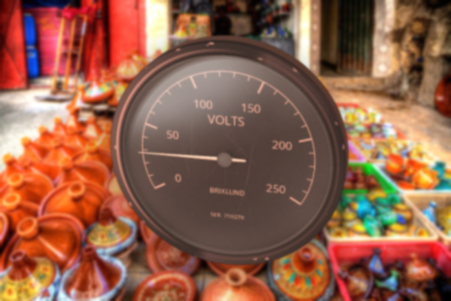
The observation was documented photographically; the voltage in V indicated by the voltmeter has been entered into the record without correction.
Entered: 30 V
